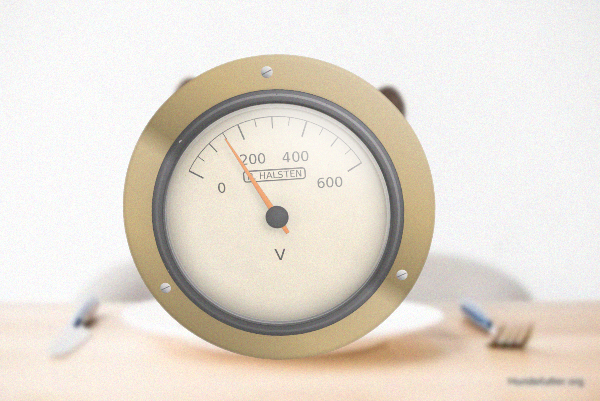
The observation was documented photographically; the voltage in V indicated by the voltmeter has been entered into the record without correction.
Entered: 150 V
